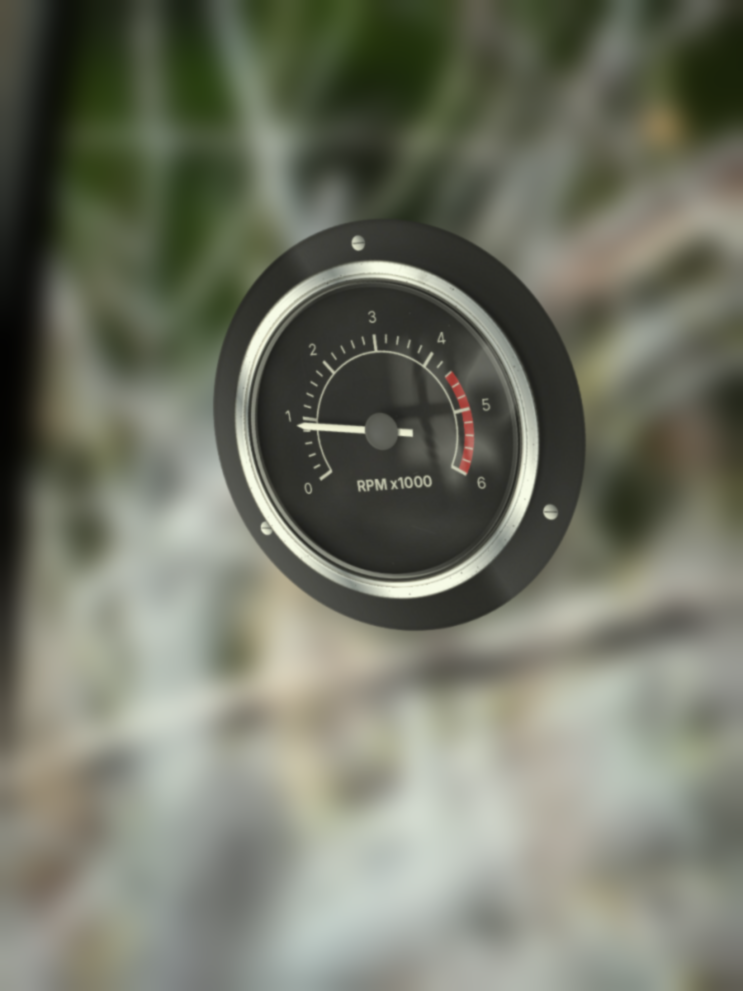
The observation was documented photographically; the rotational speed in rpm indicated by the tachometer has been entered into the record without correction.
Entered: 900 rpm
